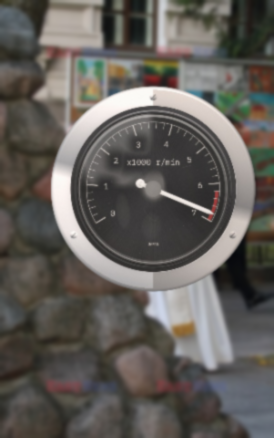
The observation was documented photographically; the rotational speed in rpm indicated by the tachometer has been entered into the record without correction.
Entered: 6800 rpm
